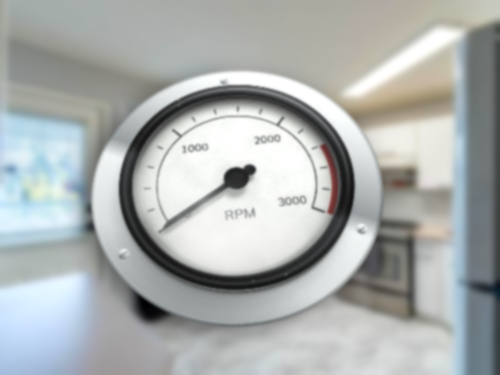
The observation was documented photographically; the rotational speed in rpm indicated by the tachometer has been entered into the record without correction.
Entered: 0 rpm
